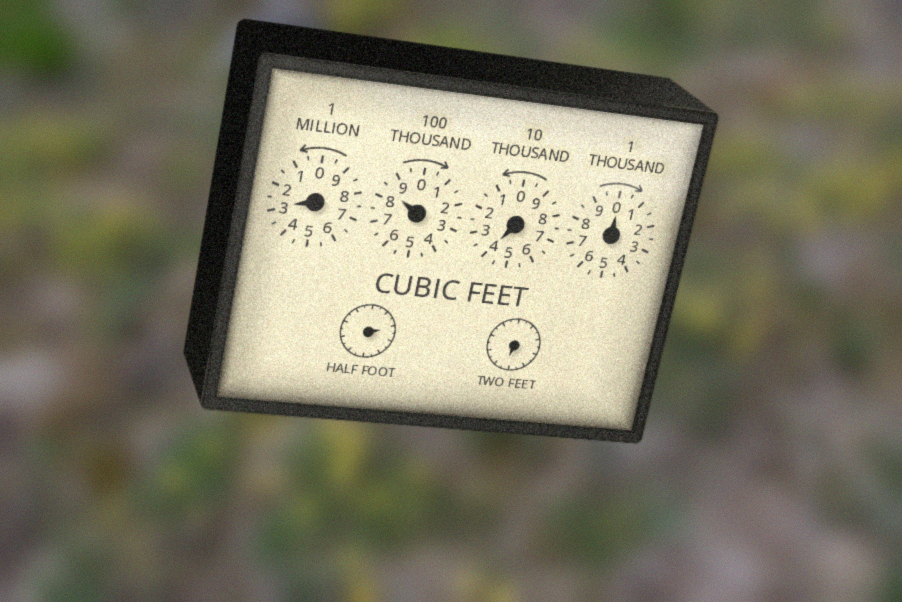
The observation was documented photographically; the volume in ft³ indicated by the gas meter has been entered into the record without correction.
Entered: 284000 ft³
